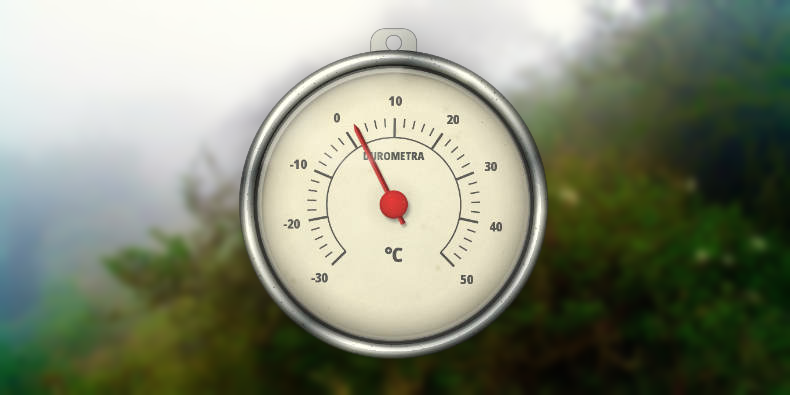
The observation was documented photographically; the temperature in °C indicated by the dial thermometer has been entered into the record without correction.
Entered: 2 °C
